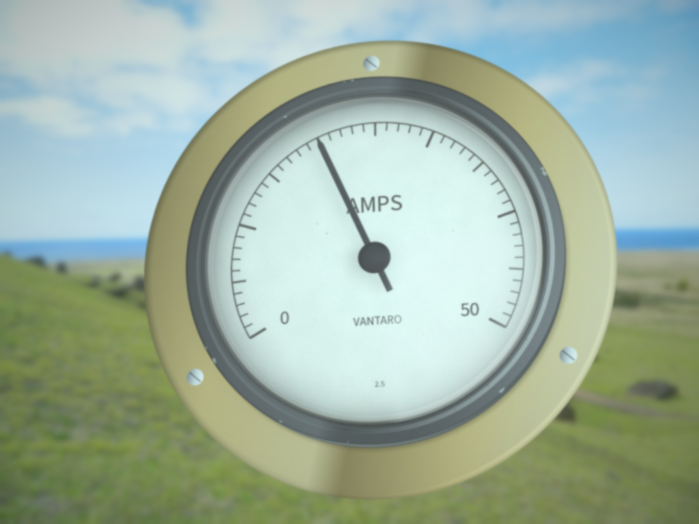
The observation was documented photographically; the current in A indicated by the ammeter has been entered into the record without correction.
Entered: 20 A
